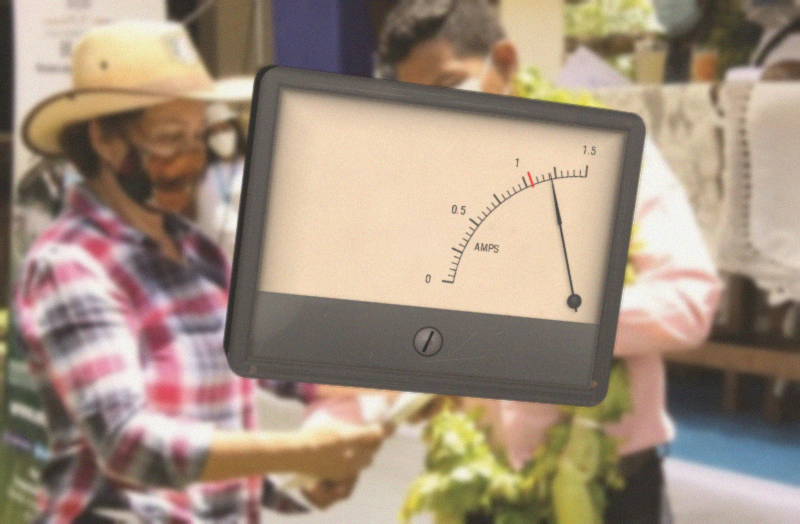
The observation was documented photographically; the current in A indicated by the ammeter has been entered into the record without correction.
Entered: 1.2 A
